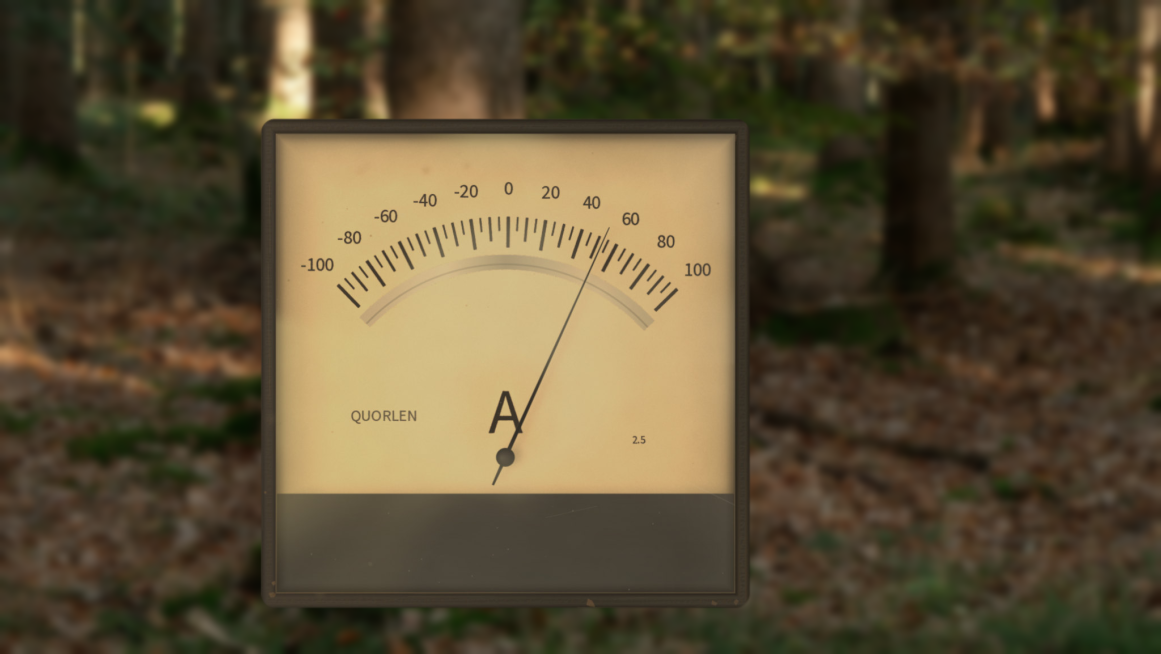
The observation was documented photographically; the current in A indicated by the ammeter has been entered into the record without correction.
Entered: 52.5 A
